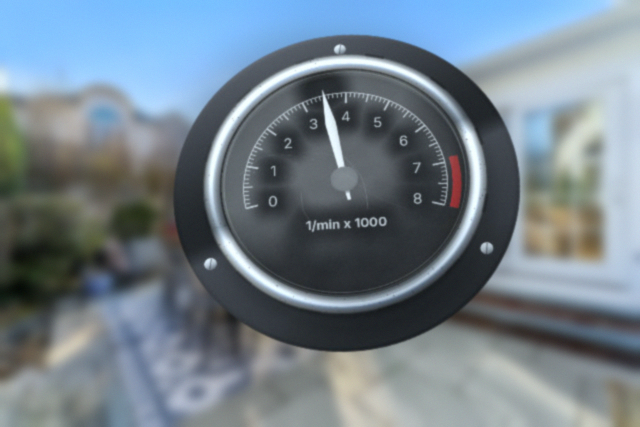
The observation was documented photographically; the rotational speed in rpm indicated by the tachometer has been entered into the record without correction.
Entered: 3500 rpm
